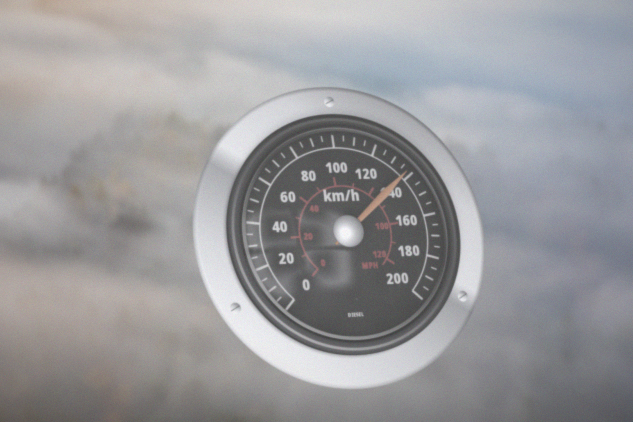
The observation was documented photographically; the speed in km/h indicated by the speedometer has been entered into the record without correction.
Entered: 137.5 km/h
